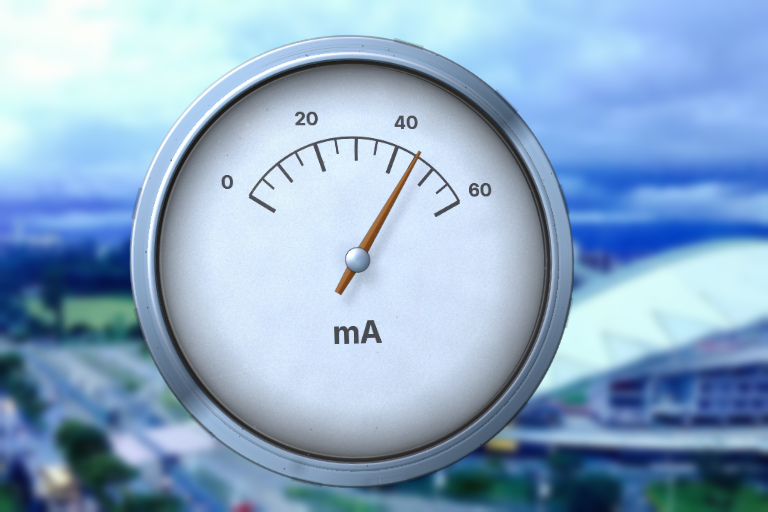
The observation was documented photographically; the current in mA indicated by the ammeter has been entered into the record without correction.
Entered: 45 mA
